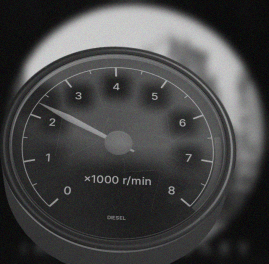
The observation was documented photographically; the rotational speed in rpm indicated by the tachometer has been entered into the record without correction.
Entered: 2250 rpm
